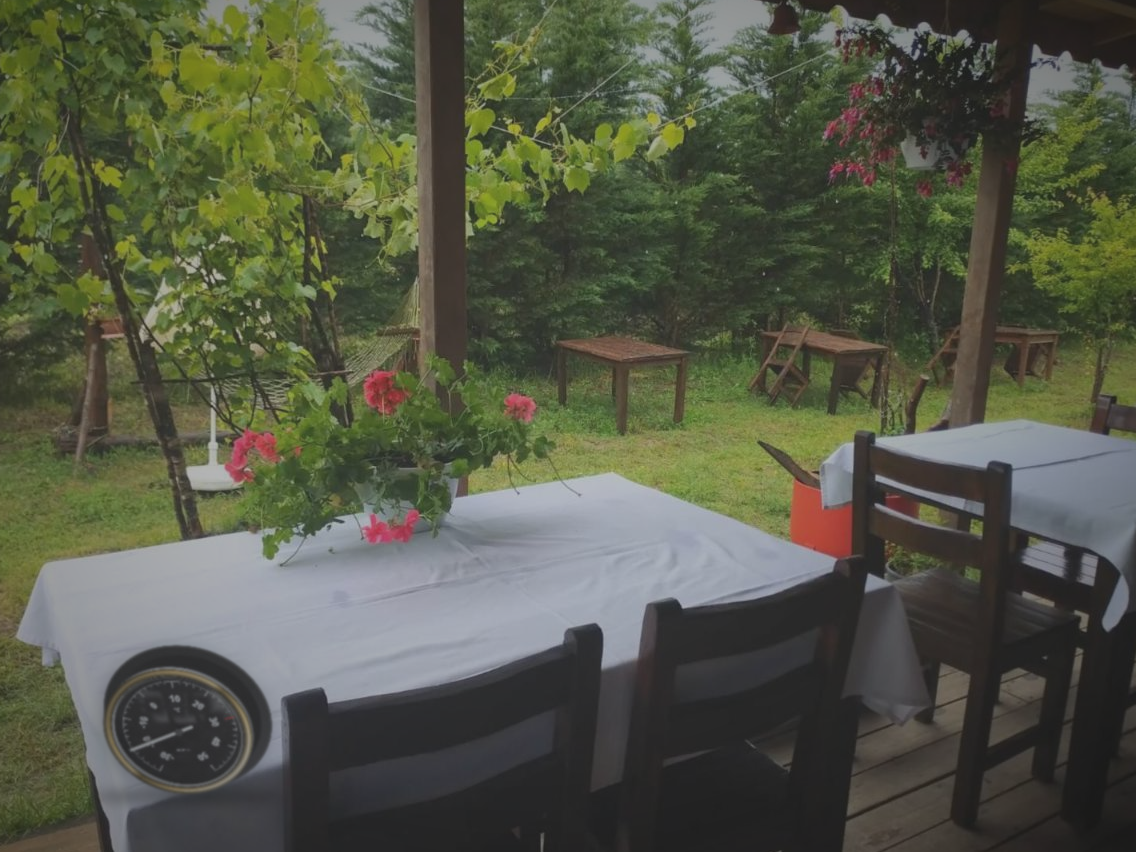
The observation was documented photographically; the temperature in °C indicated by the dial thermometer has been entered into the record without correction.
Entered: -20 °C
